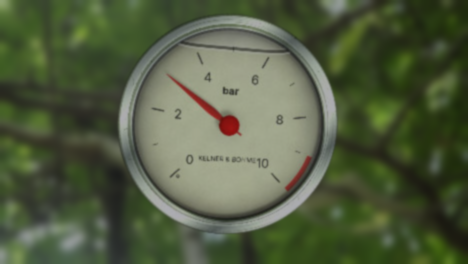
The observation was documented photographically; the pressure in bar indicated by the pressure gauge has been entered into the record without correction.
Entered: 3 bar
